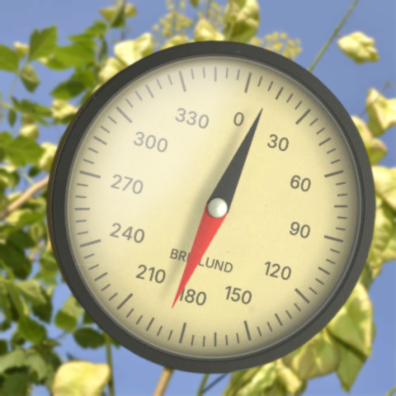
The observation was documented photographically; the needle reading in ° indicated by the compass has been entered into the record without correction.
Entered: 190 °
